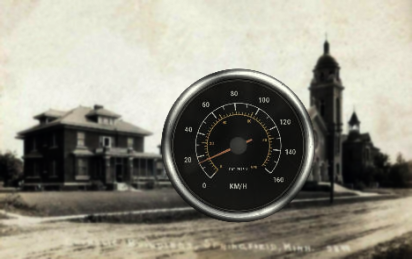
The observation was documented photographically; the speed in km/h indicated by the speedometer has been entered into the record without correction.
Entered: 15 km/h
